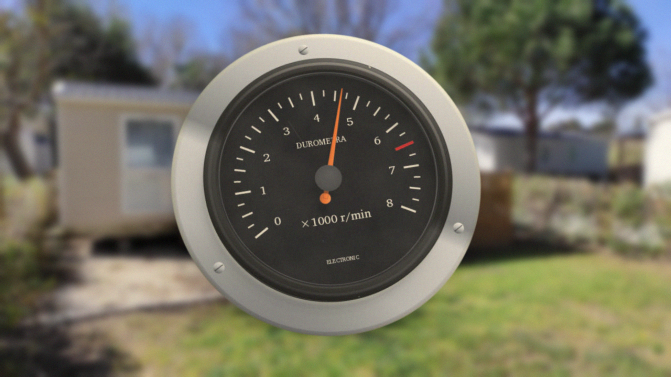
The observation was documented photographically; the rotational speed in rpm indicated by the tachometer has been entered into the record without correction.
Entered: 4625 rpm
